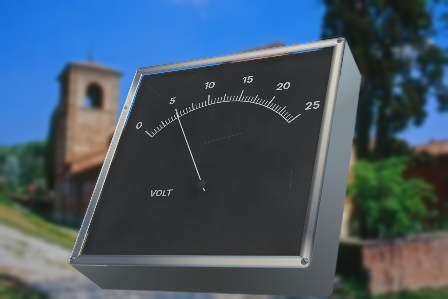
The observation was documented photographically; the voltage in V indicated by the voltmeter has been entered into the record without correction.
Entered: 5 V
